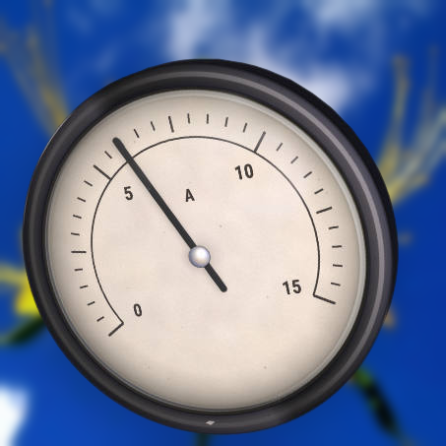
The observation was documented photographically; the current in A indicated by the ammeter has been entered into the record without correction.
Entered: 6 A
